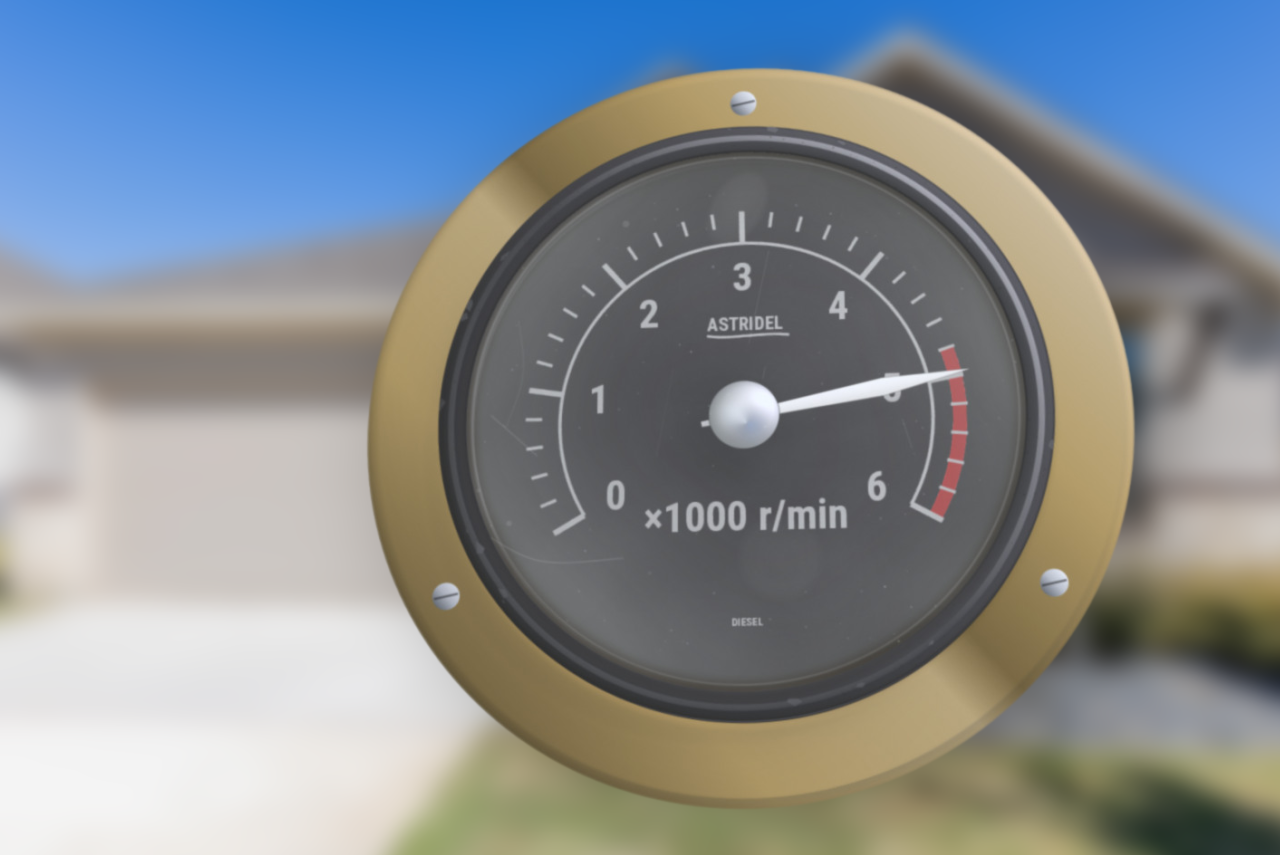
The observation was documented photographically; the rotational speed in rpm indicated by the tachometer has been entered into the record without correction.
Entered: 5000 rpm
